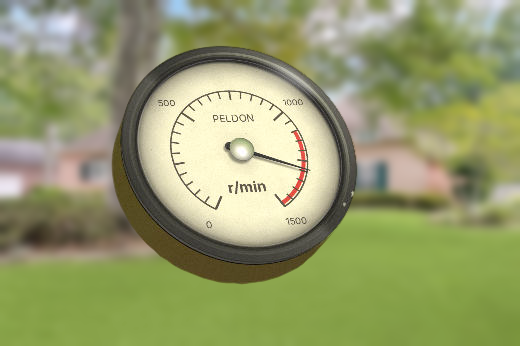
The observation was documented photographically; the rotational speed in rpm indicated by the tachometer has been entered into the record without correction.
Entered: 1300 rpm
